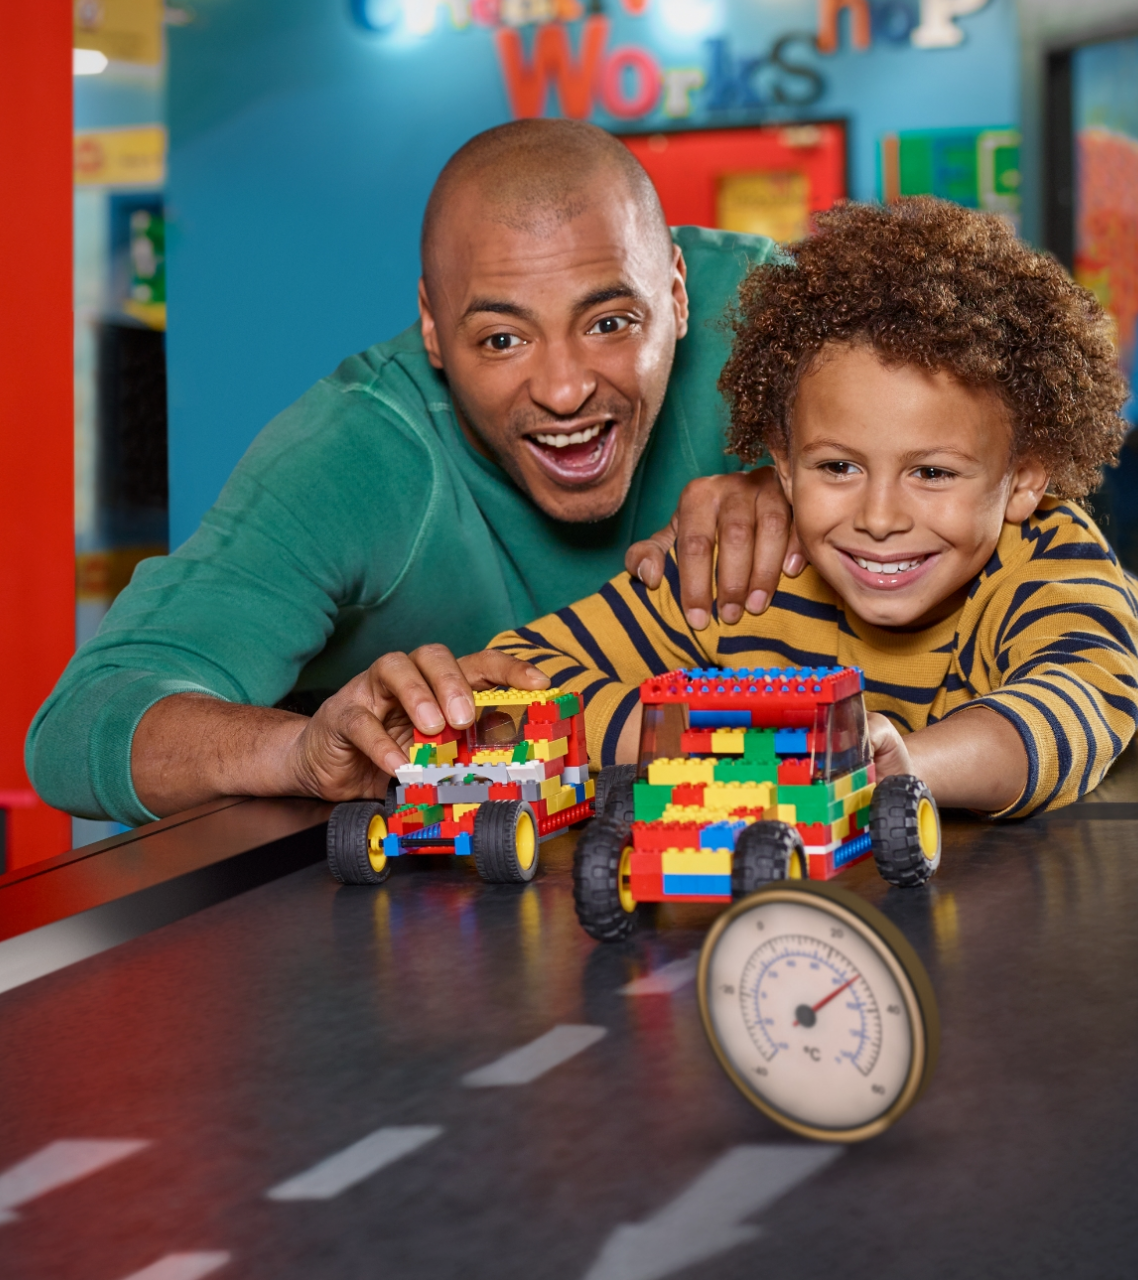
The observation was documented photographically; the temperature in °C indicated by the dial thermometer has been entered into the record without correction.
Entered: 30 °C
